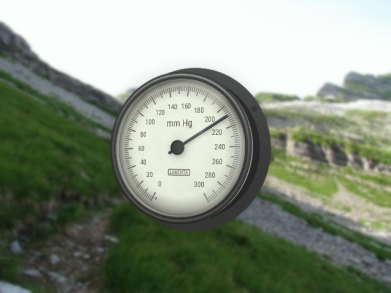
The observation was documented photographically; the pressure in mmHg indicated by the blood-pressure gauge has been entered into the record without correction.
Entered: 210 mmHg
